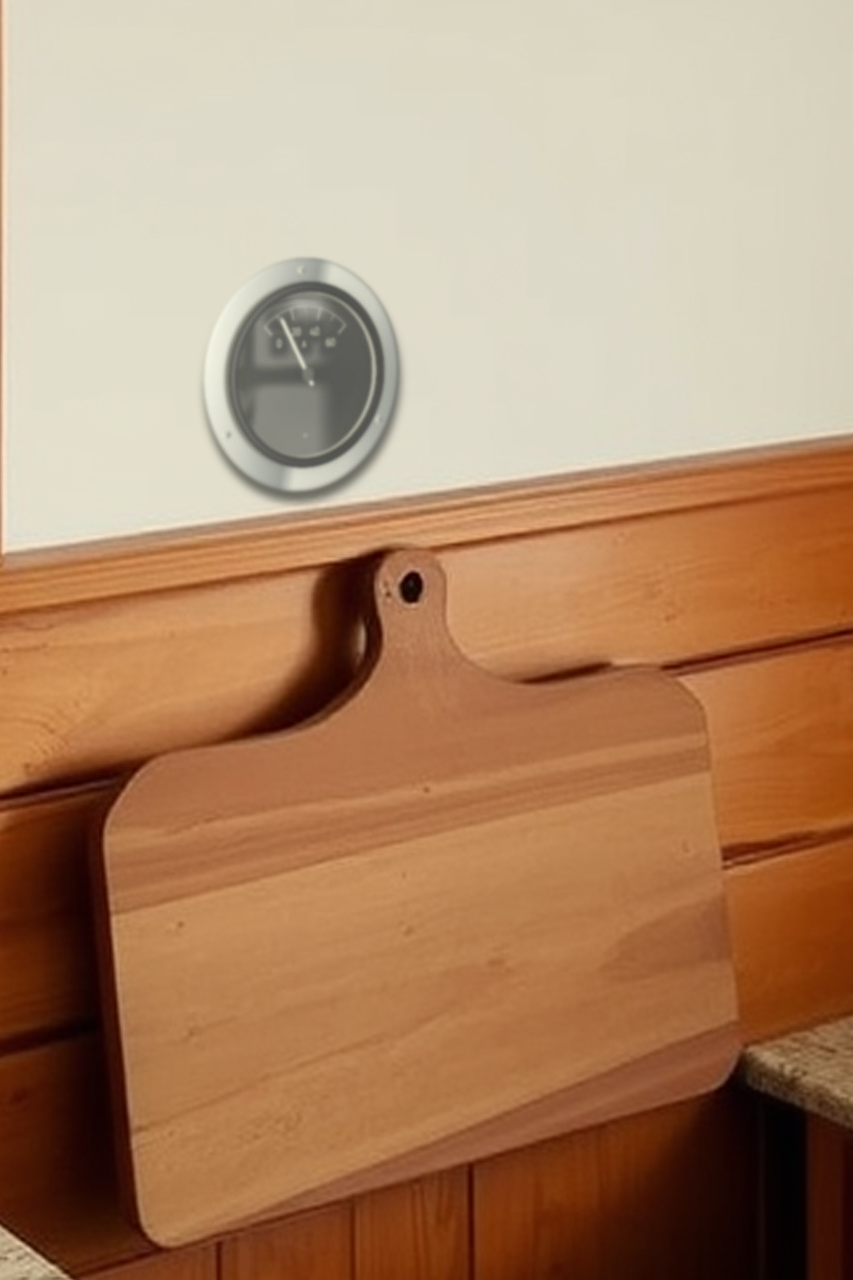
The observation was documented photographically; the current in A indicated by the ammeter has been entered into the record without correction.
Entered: 10 A
